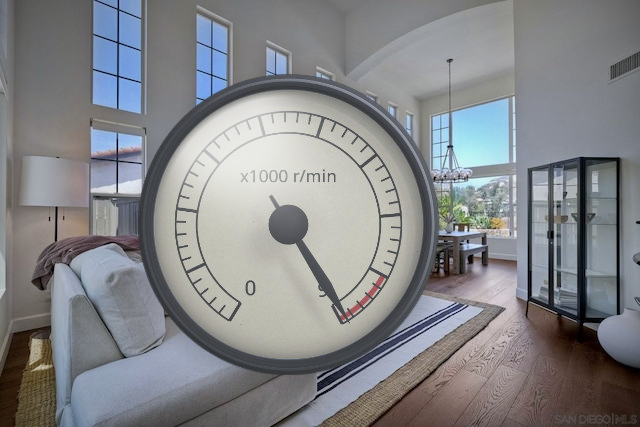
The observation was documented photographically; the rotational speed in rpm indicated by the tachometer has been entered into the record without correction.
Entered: 8900 rpm
